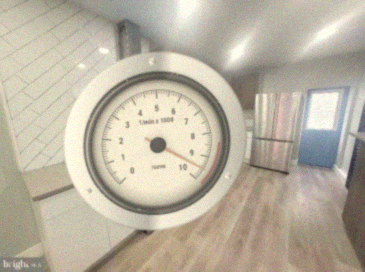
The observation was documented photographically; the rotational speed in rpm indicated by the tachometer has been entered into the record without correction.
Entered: 9500 rpm
